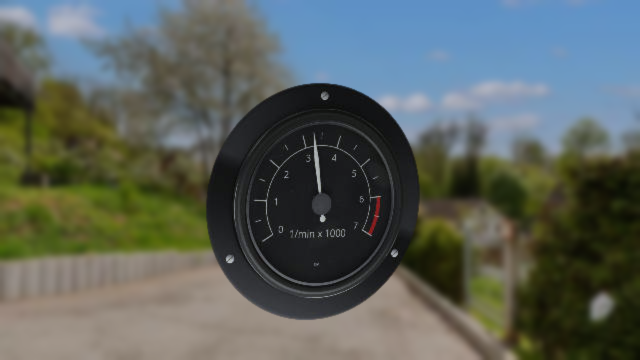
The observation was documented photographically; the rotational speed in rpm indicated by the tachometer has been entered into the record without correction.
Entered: 3250 rpm
